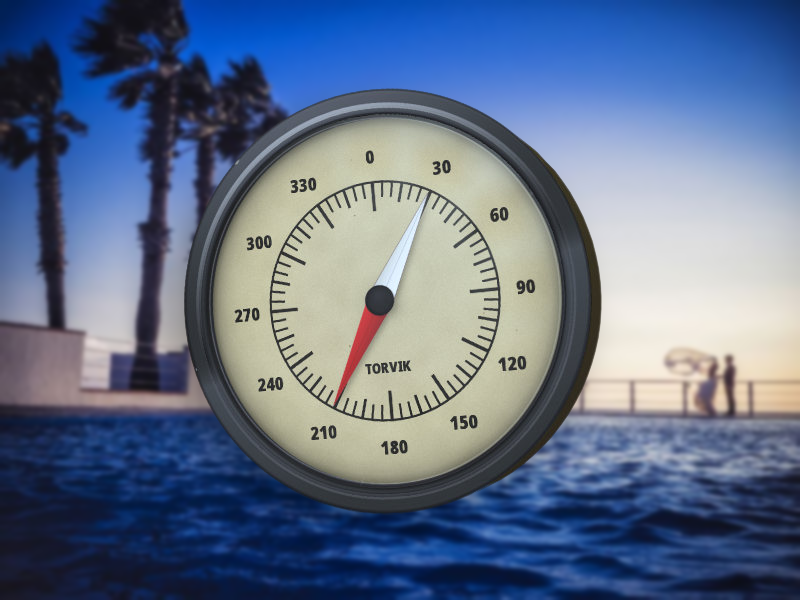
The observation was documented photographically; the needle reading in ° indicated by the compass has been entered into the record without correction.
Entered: 210 °
